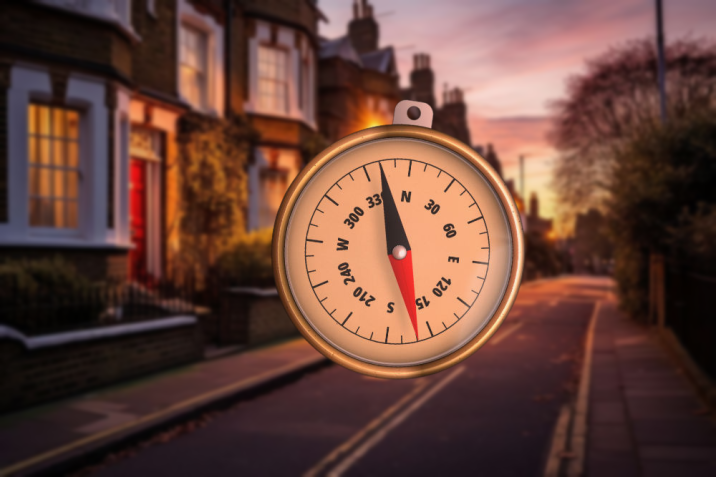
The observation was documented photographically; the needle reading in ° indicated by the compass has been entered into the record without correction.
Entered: 160 °
